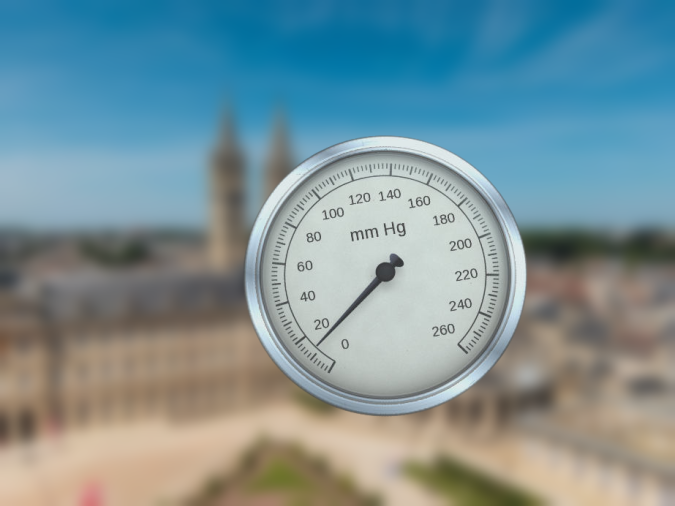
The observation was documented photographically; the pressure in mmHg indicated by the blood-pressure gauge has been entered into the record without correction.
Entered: 12 mmHg
